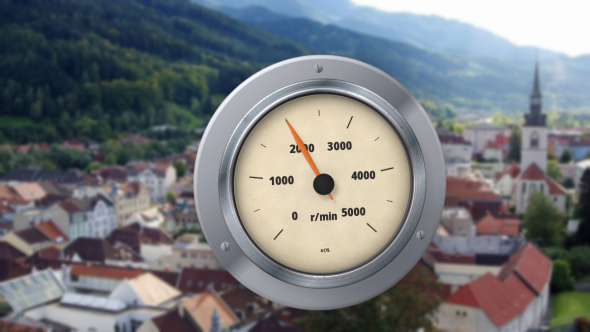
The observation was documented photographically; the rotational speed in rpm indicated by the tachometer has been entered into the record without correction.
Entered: 2000 rpm
